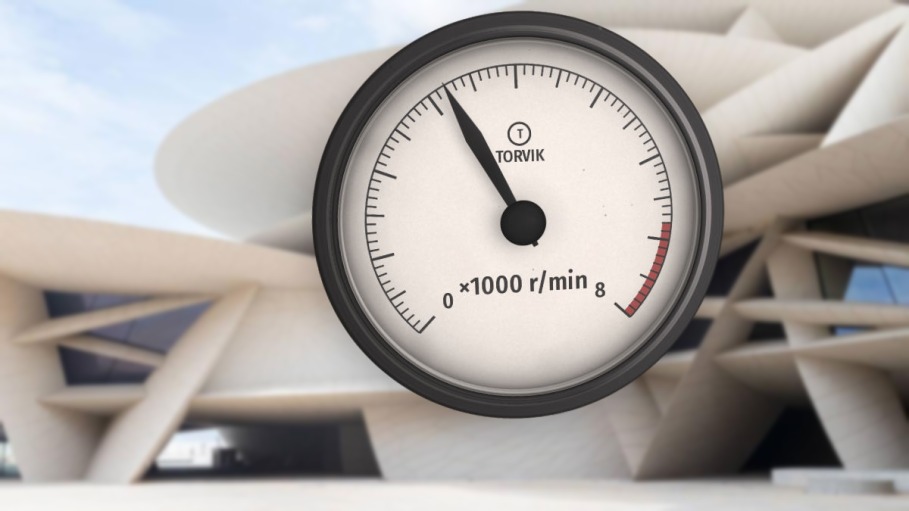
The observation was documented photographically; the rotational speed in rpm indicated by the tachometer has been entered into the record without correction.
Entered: 3200 rpm
